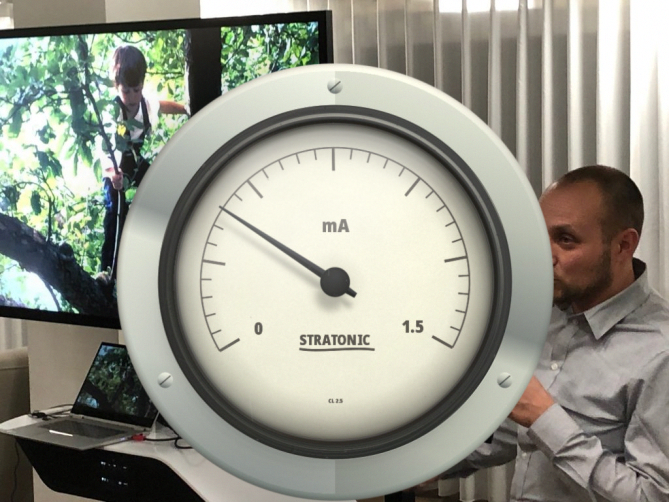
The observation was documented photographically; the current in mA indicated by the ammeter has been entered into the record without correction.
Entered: 0.4 mA
